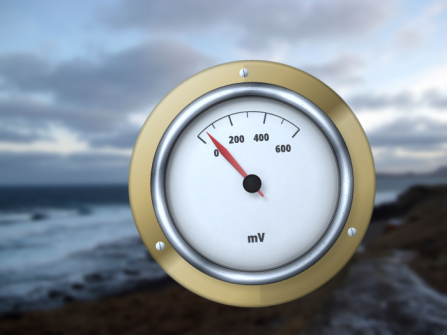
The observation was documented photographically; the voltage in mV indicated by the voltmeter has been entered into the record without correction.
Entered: 50 mV
